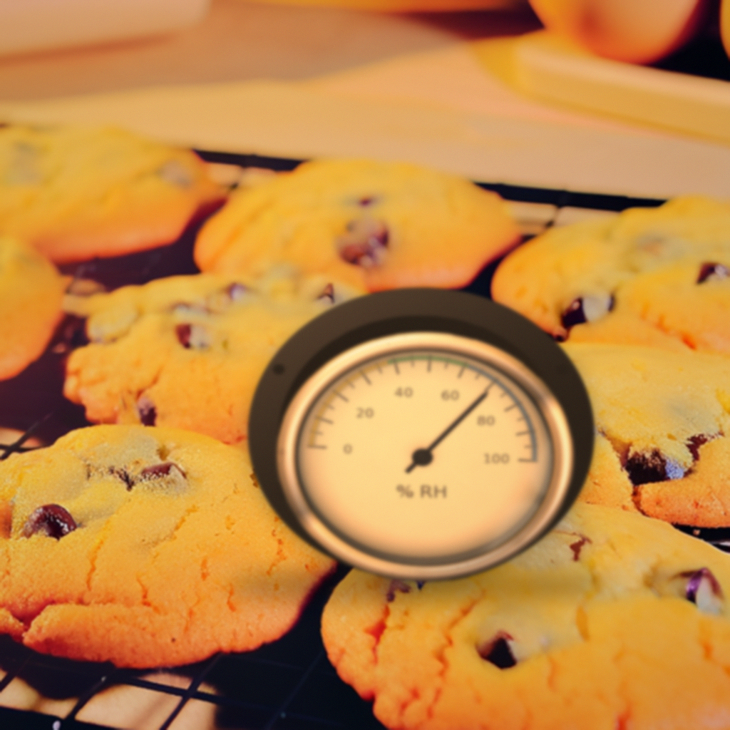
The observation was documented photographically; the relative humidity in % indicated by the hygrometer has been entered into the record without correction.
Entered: 70 %
